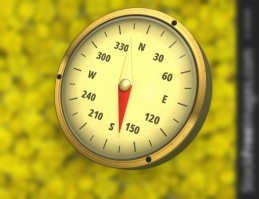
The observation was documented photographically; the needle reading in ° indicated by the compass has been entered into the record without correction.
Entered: 165 °
